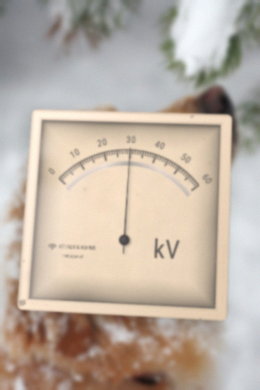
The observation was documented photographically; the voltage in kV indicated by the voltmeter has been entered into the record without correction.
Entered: 30 kV
